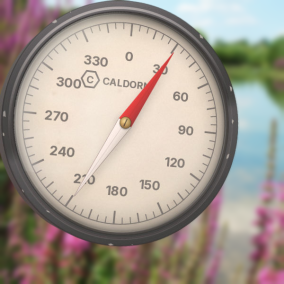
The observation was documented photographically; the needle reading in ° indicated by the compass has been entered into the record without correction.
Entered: 30 °
